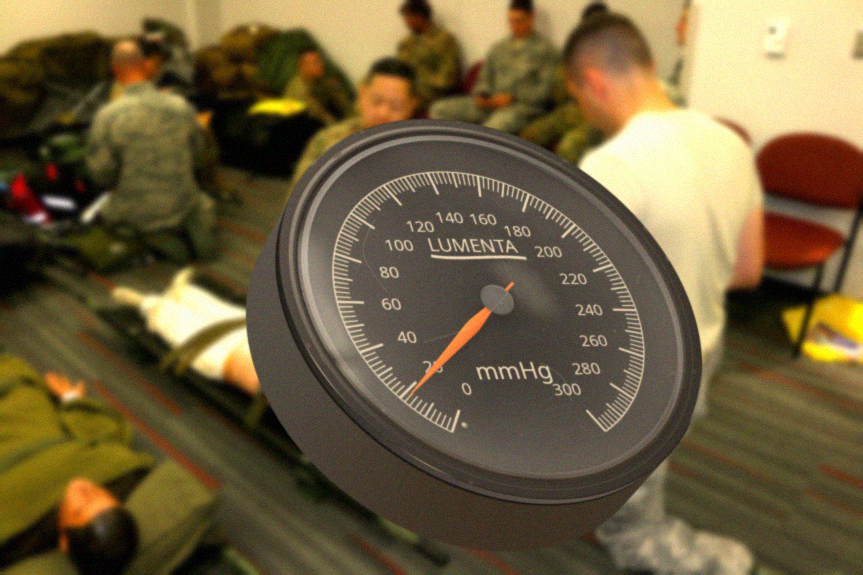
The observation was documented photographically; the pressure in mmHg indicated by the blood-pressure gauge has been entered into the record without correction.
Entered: 18 mmHg
